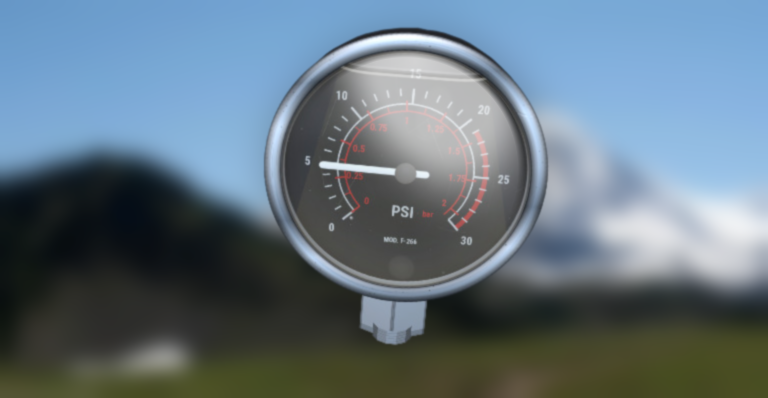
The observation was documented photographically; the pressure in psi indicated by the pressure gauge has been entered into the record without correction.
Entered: 5 psi
